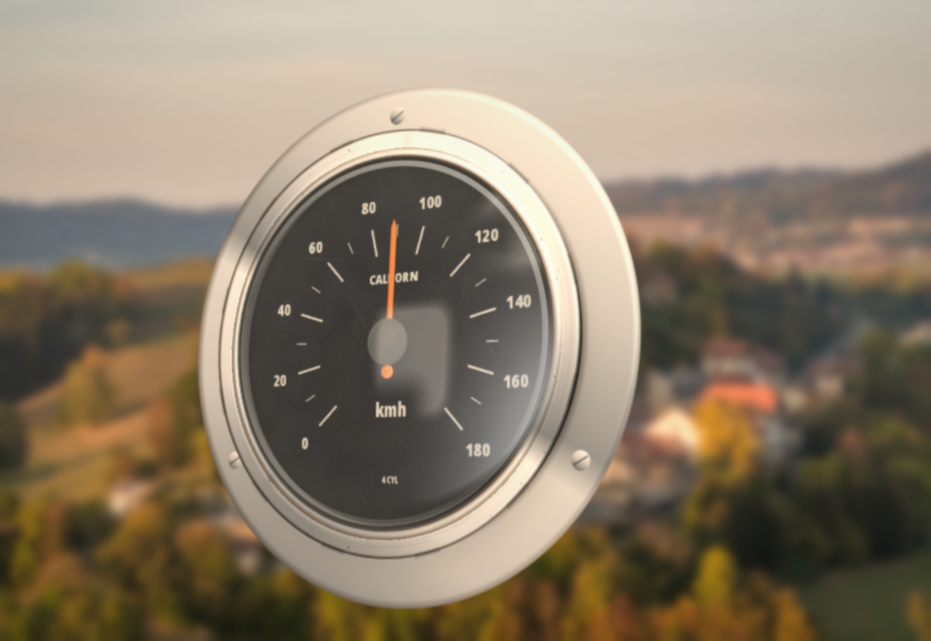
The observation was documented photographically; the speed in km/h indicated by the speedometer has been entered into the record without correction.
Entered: 90 km/h
